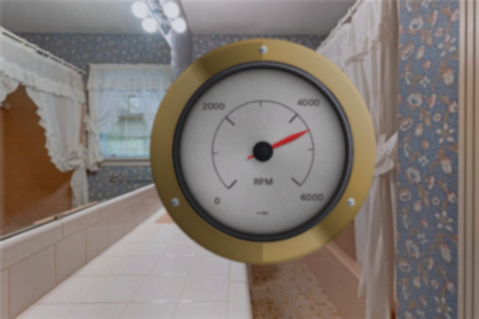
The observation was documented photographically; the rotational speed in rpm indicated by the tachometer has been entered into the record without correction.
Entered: 4500 rpm
